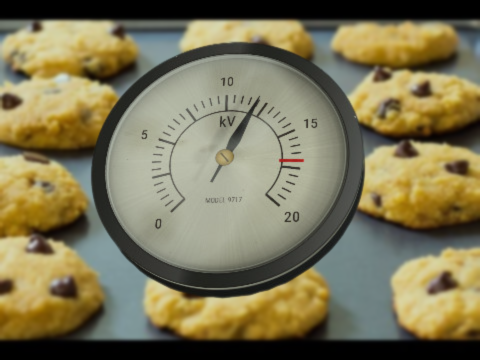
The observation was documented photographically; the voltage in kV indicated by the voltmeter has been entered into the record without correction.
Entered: 12 kV
